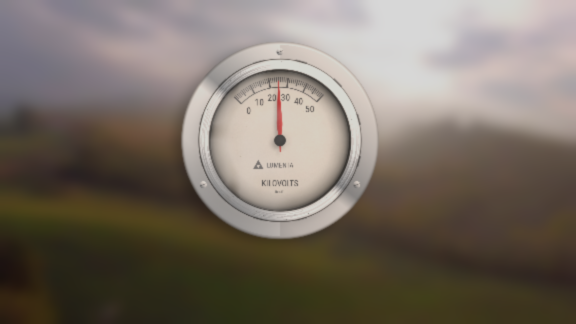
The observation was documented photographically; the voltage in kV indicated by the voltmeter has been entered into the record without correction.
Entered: 25 kV
